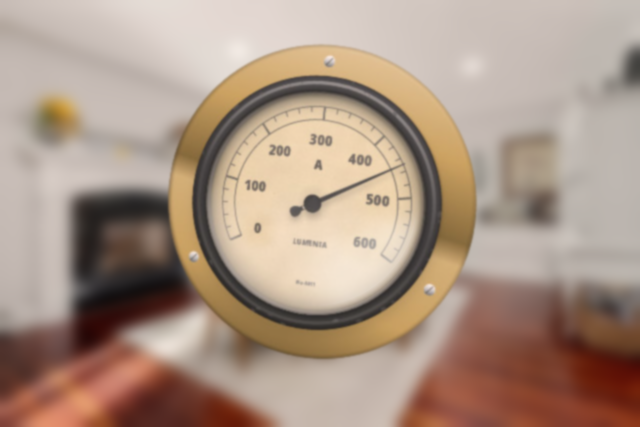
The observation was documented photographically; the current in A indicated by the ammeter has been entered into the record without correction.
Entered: 450 A
